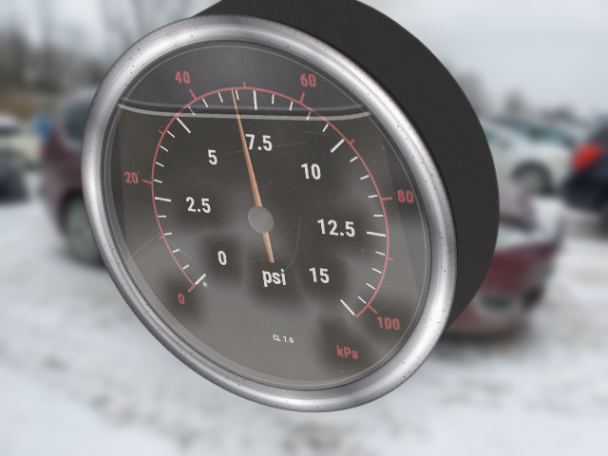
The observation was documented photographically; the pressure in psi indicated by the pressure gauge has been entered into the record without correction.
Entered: 7 psi
